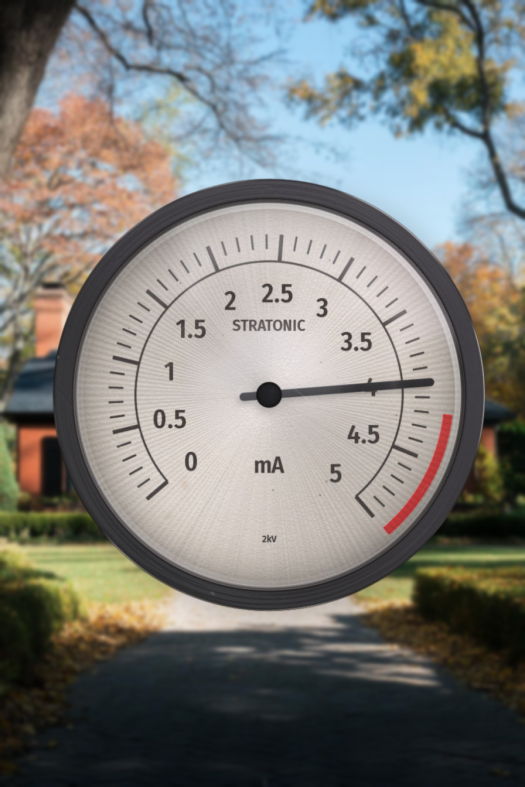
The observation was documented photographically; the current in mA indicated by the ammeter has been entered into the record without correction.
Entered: 4 mA
